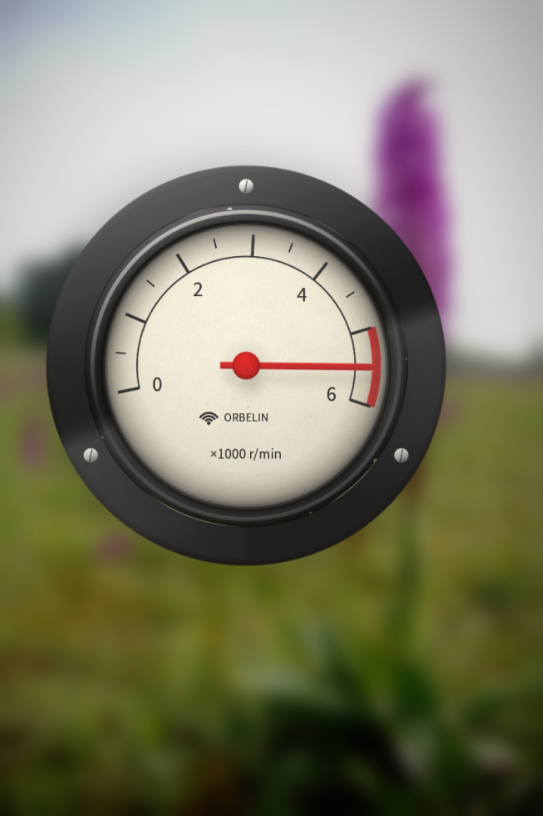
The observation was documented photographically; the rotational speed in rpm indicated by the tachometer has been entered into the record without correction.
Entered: 5500 rpm
